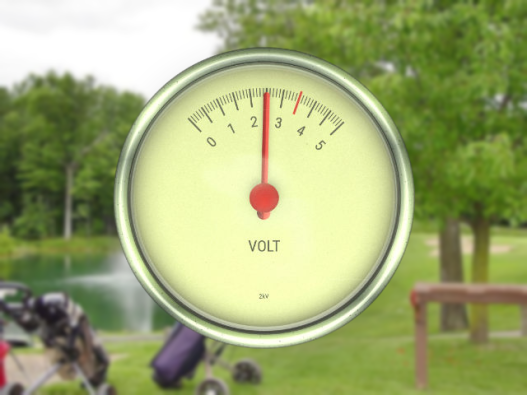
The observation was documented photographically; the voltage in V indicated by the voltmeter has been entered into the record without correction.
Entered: 2.5 V
